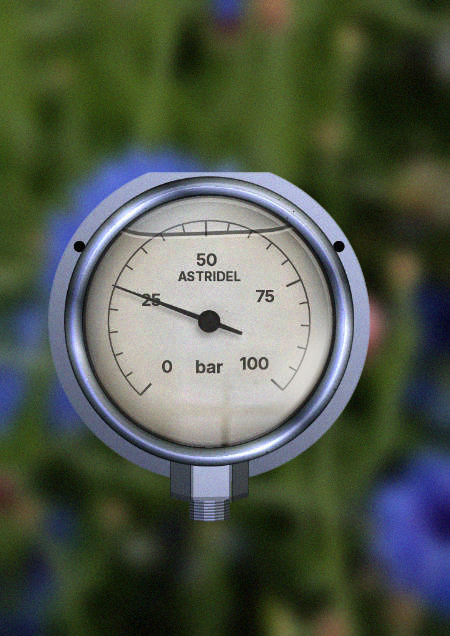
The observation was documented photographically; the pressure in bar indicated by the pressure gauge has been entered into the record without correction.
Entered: 25 bar
